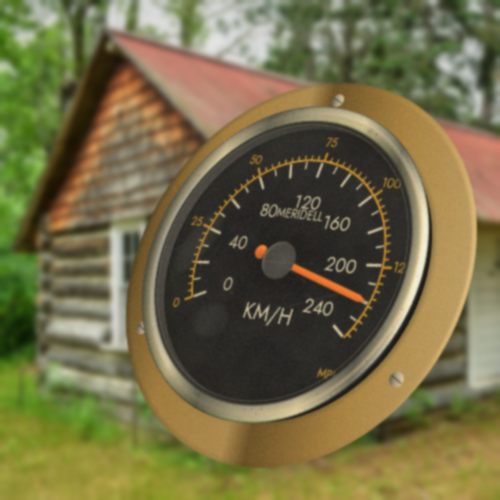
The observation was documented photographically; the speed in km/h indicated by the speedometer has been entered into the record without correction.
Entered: 220 km/h
